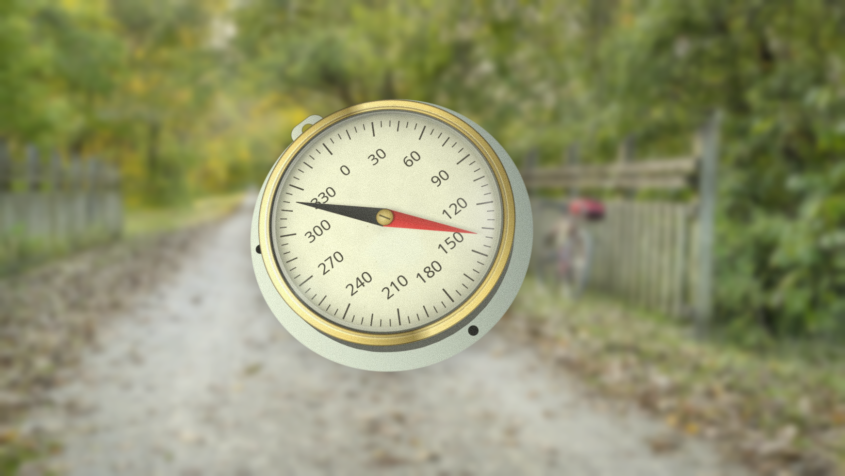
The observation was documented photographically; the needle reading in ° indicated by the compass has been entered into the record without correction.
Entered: 140 °
